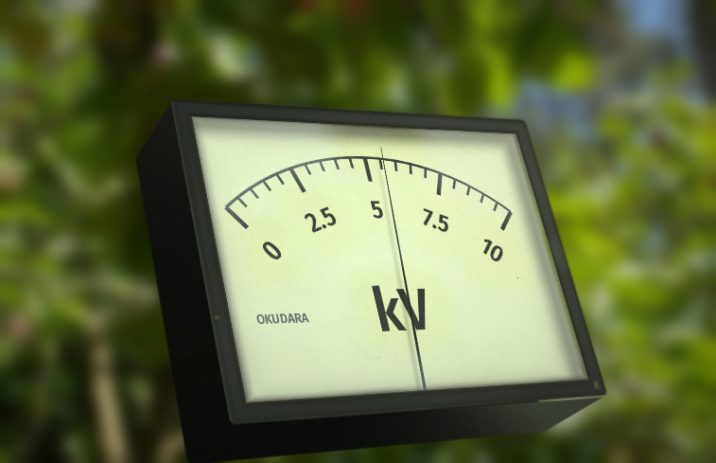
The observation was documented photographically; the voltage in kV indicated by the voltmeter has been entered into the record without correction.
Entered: 5.5 kV
